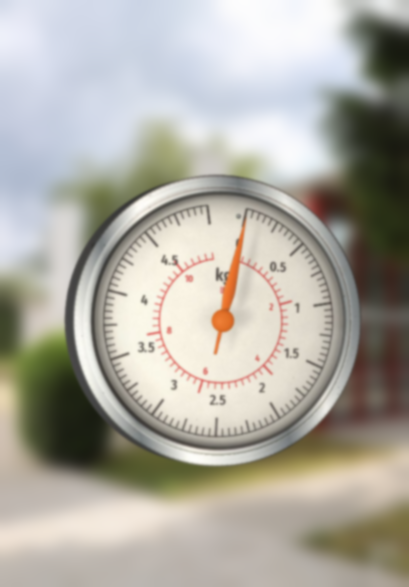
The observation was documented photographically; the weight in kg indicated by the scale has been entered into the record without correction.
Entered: 0 kg
